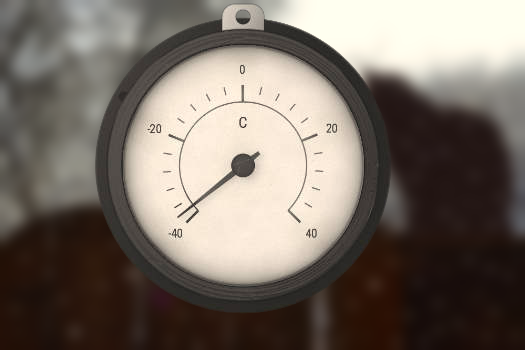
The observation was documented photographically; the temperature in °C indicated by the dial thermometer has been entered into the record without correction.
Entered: -38 °C
